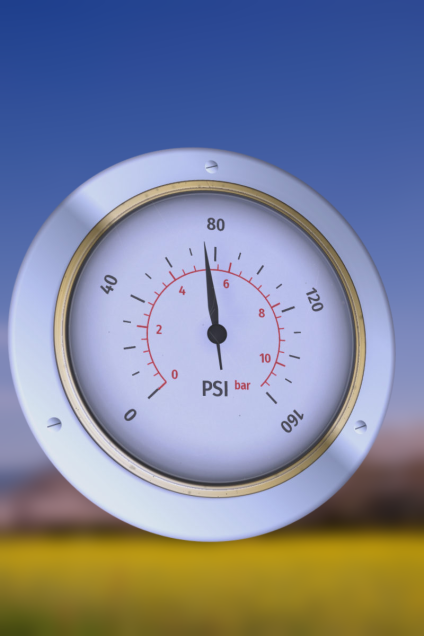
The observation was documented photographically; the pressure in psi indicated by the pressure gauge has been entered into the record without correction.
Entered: 75 psi
